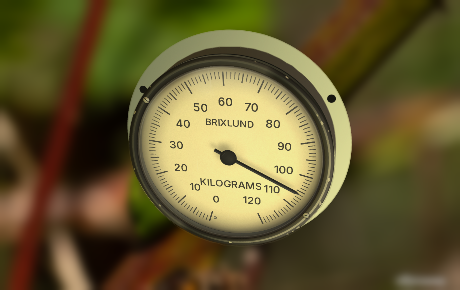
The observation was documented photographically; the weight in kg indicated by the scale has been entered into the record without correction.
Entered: 105 kg
